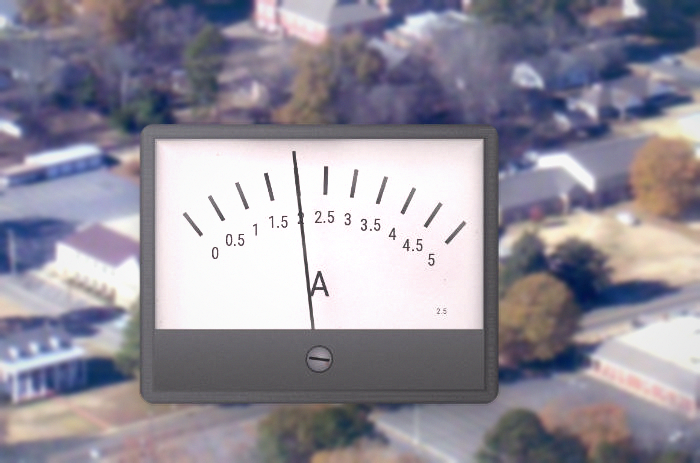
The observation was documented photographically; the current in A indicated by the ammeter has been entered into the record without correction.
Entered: 2 A
